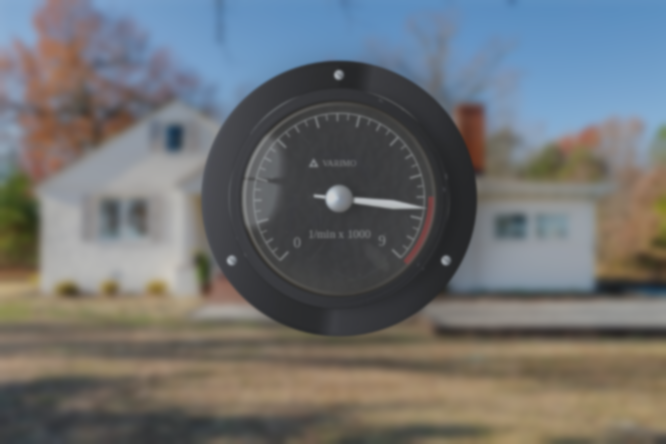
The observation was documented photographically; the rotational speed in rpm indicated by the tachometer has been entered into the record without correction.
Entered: 7750 rpm
